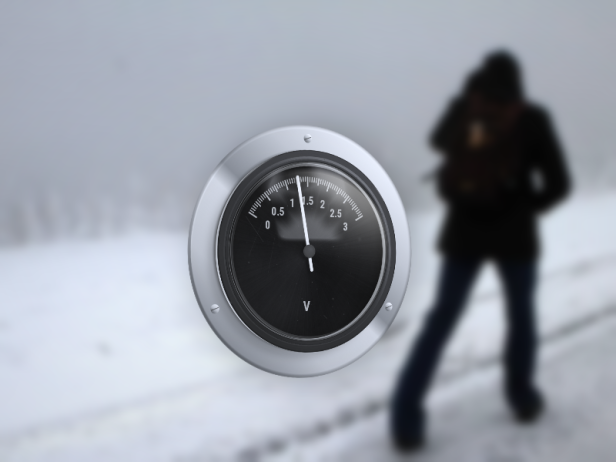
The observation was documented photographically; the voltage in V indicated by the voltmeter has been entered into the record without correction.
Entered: 1.25 V
